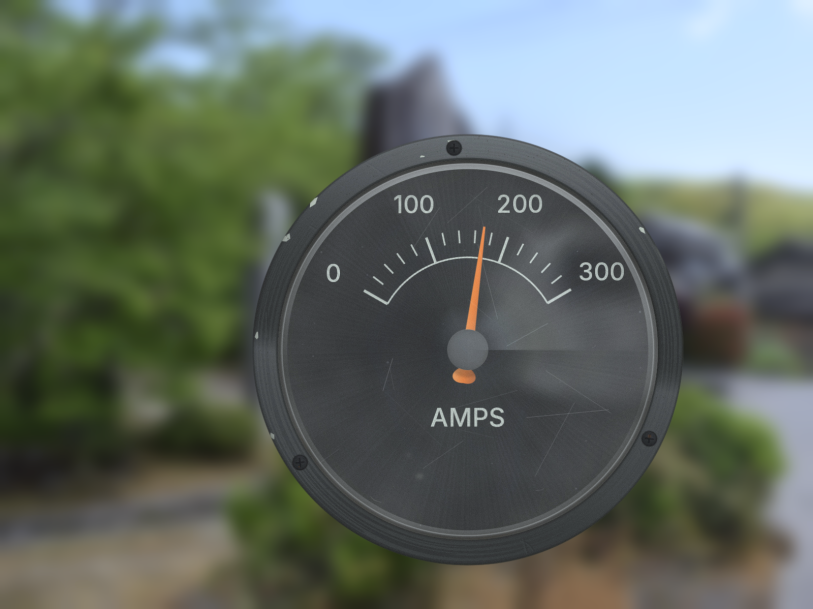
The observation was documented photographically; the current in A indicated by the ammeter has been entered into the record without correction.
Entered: 170 A
